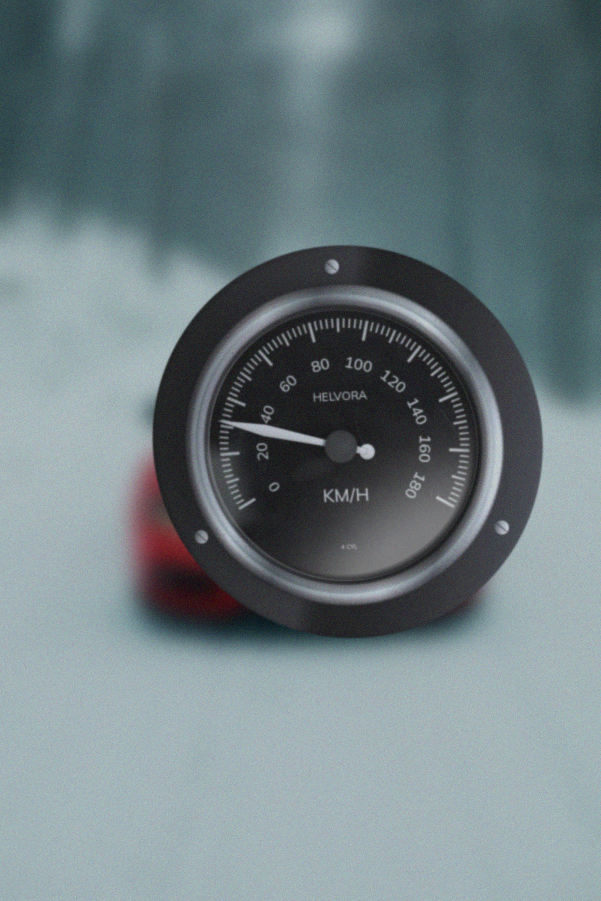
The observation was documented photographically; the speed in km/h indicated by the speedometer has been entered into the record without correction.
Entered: 32 km/h
